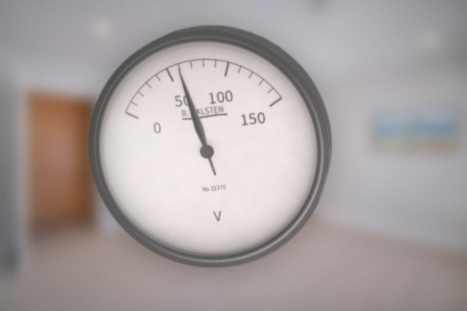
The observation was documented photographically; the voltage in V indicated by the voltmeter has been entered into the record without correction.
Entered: 60 V
